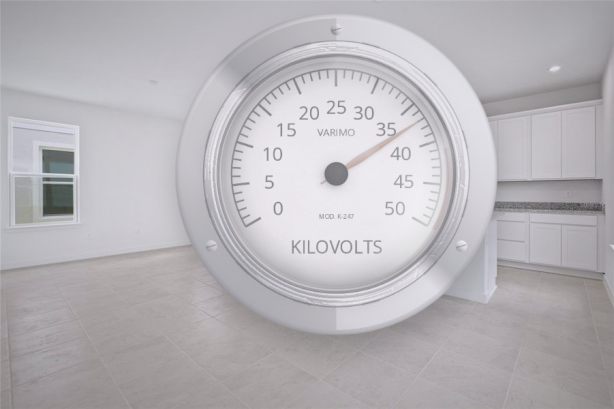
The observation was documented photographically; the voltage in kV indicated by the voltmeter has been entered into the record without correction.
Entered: 37 kV
